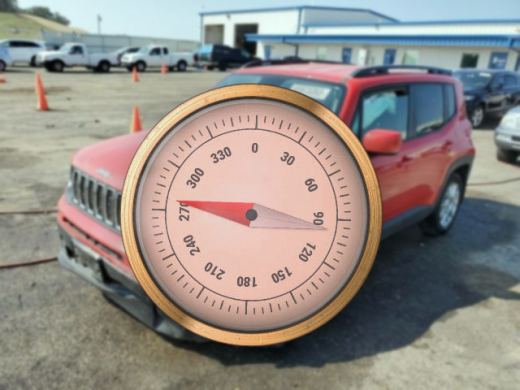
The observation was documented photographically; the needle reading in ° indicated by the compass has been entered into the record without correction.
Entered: 277.5 °
